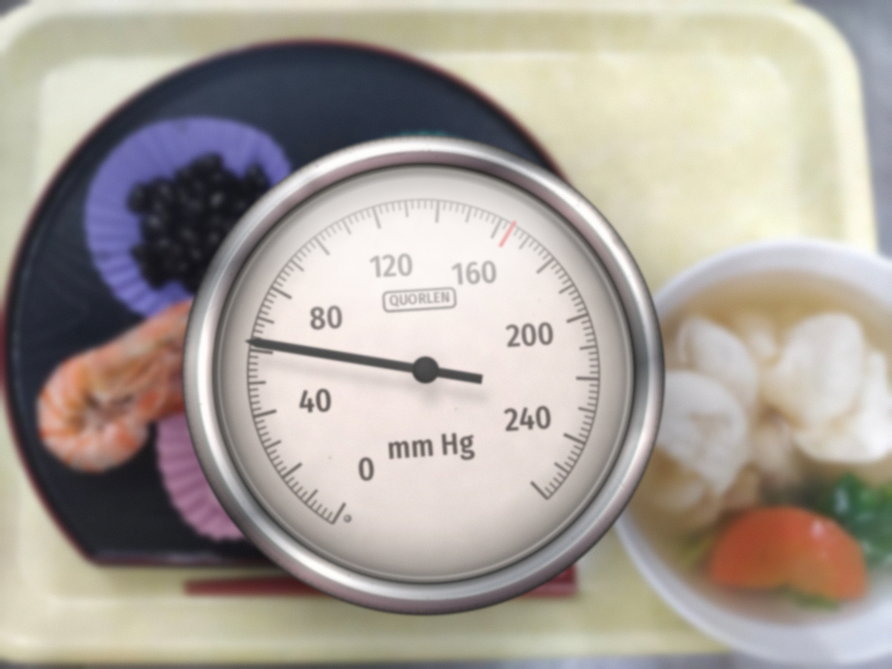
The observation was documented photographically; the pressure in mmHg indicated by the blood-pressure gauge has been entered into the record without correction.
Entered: 62 mmHg
